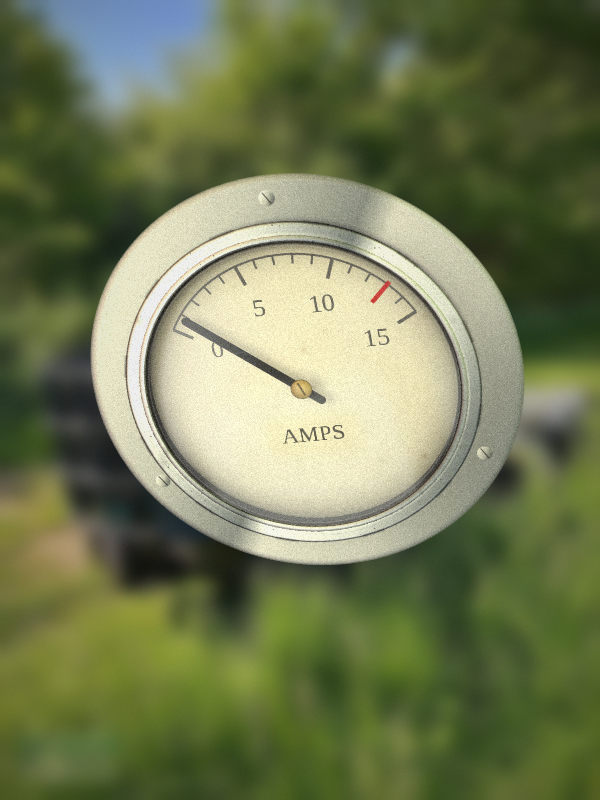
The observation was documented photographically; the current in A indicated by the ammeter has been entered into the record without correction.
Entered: 1 A
